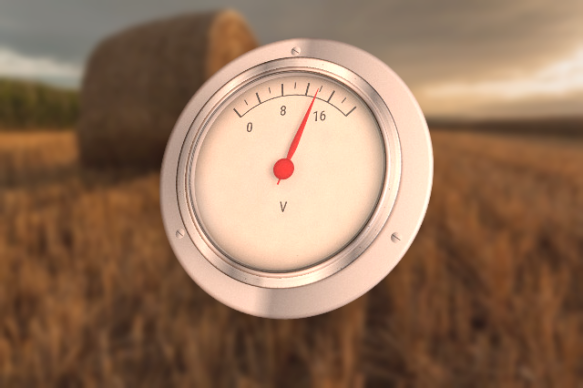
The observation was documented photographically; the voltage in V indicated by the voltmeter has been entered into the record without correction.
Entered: 14 V
